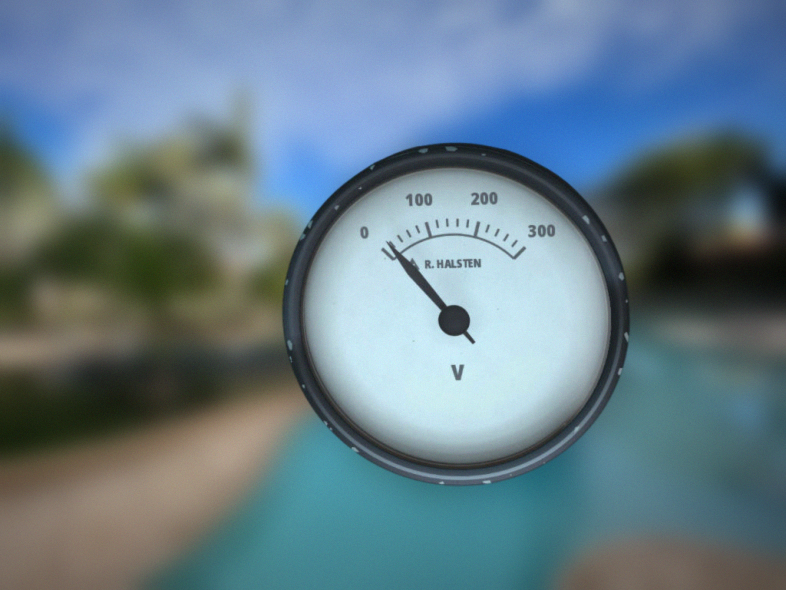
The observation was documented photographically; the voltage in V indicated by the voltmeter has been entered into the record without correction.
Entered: 20 V
